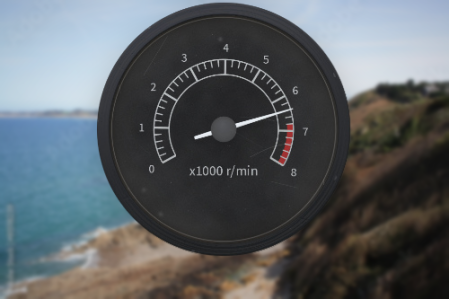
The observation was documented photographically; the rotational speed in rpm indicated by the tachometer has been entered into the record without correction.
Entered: 6400 rpm
